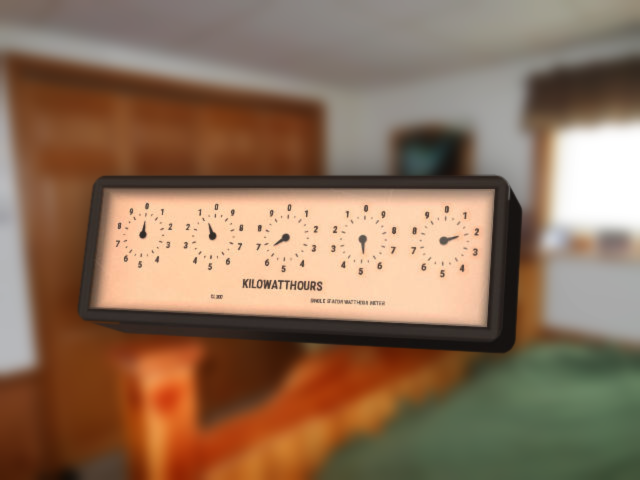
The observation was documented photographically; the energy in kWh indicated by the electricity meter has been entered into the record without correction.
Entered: 652 kWh
